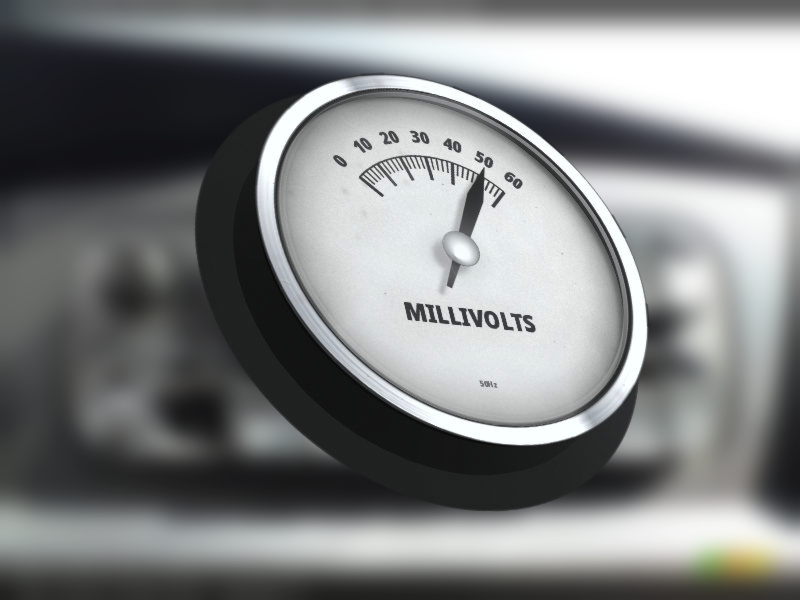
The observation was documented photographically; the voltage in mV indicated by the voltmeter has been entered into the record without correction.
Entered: 50 mV
